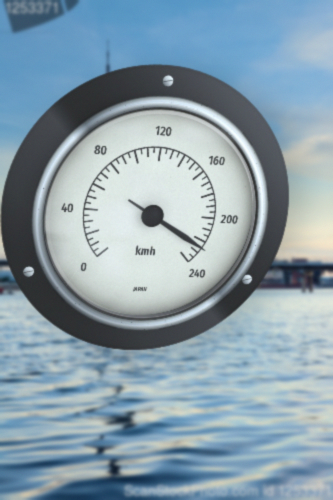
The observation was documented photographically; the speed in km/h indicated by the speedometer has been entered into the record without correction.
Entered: 225 km/h
